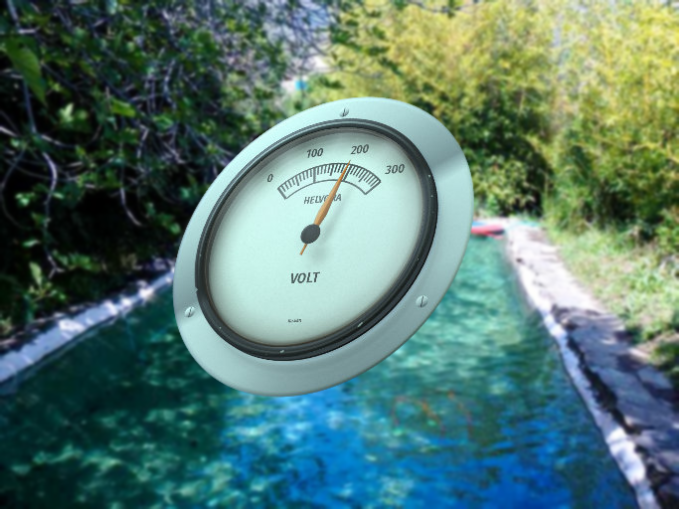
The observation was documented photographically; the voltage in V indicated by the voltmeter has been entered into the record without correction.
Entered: 200 V
